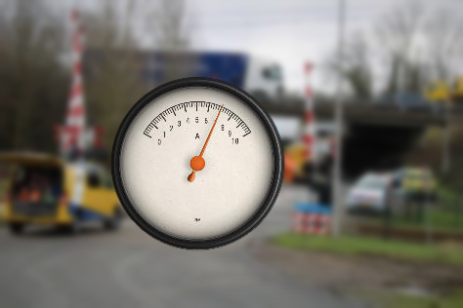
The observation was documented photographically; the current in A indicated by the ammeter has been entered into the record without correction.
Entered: 7 A
